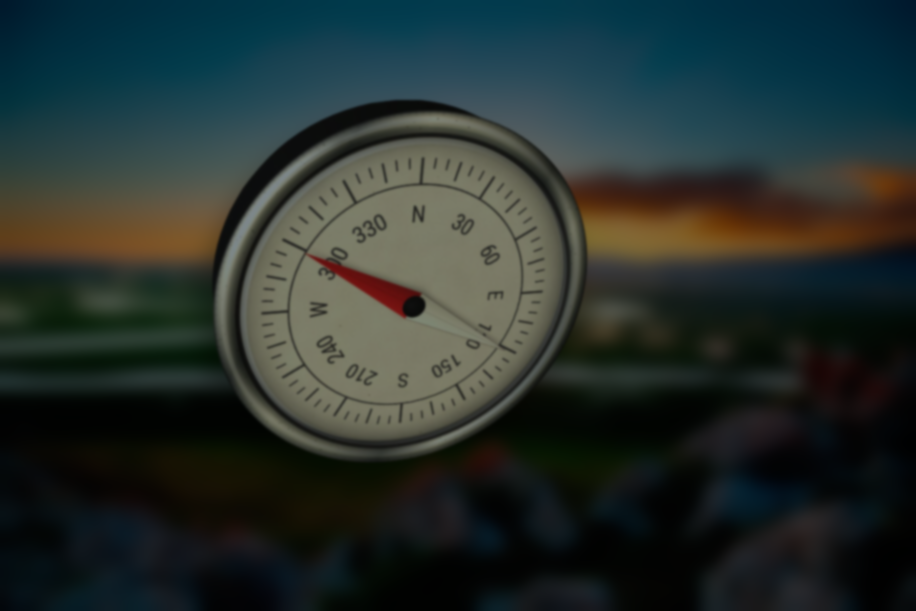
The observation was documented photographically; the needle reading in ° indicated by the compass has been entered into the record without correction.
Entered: 300 °
